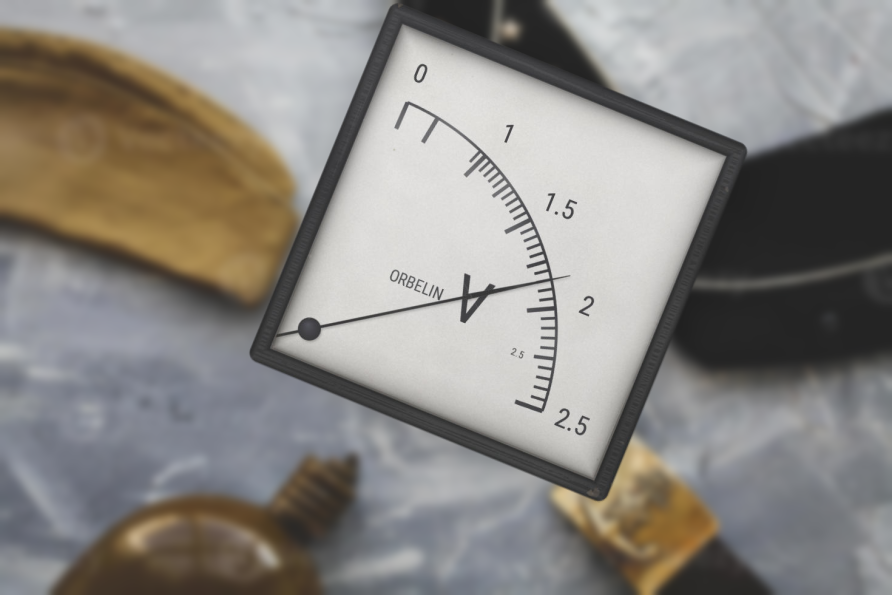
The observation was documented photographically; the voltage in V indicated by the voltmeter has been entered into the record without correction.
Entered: 1.85 V
